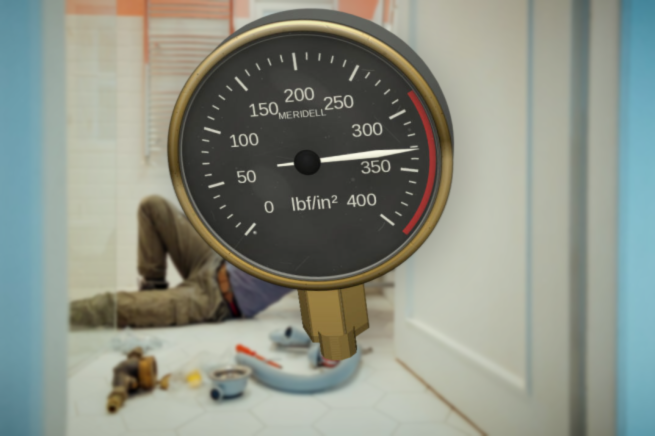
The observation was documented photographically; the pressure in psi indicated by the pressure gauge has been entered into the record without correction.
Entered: 330 psi
